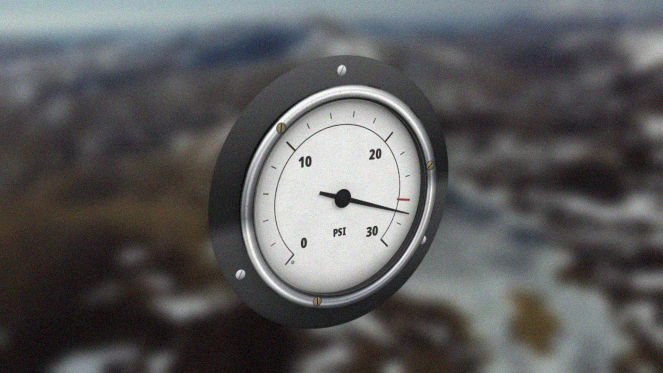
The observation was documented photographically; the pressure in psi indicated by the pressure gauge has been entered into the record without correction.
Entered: 27 psi
